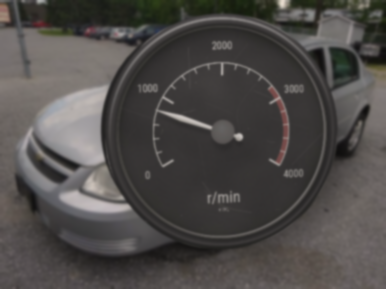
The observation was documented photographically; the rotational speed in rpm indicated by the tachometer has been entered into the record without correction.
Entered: 800 rpm
